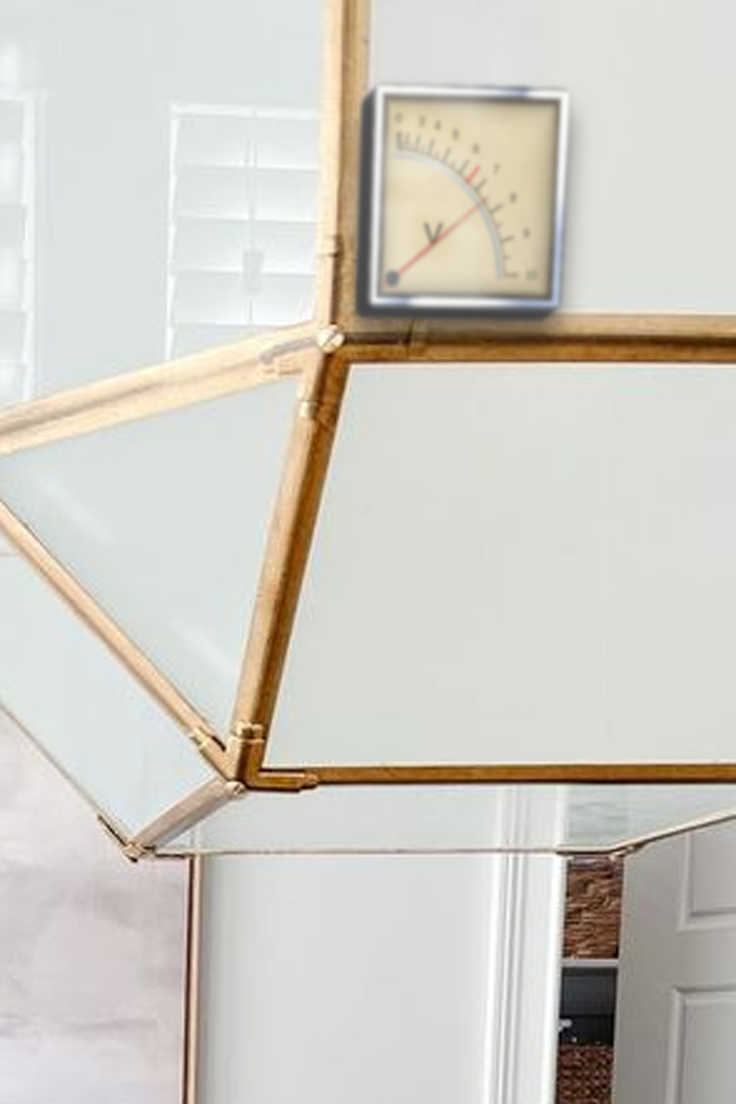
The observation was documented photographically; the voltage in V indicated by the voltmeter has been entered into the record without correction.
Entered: 7.5 V
